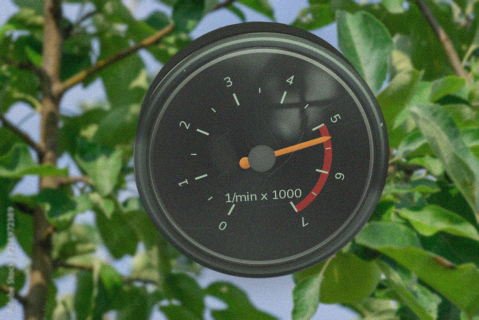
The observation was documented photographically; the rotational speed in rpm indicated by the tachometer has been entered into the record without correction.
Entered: 5250 rpm
